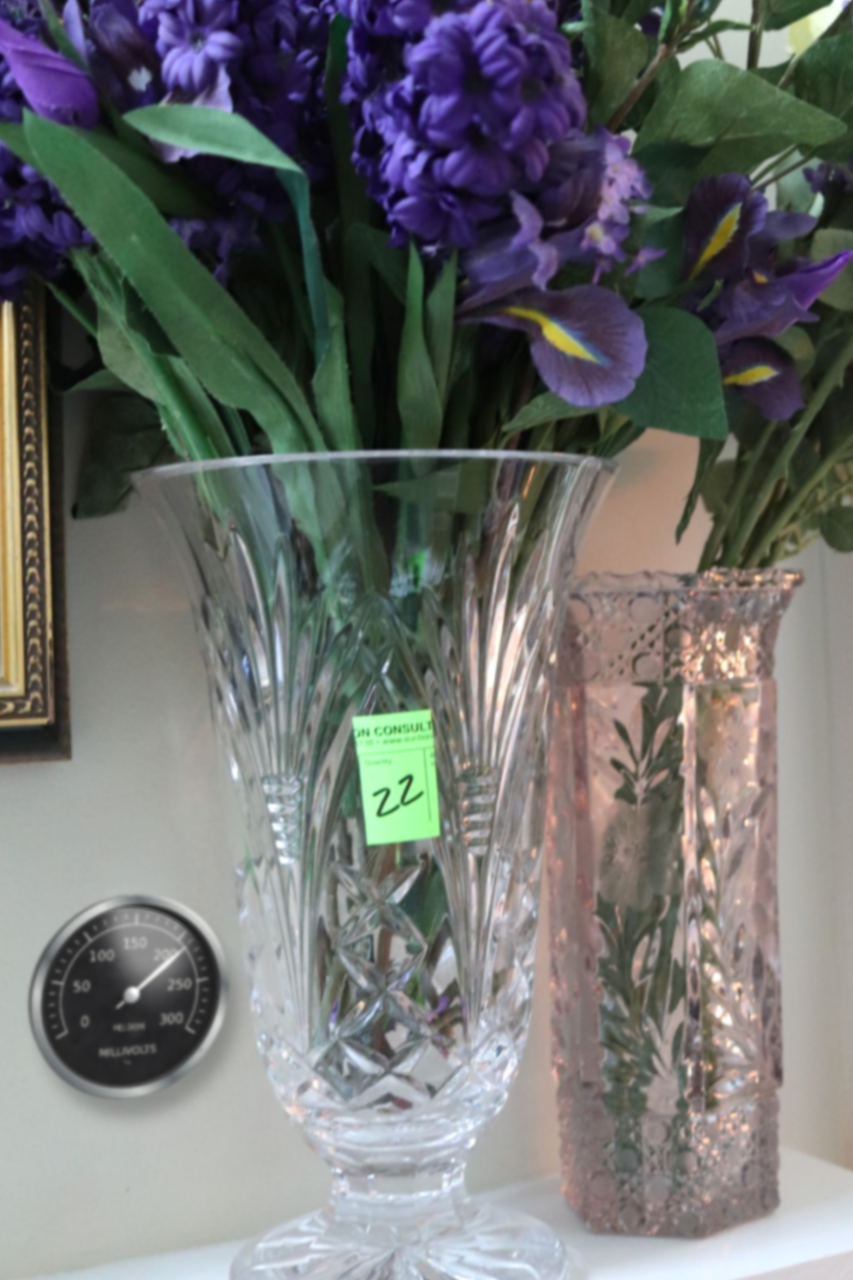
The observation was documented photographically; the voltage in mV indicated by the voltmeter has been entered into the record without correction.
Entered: 210 mV
